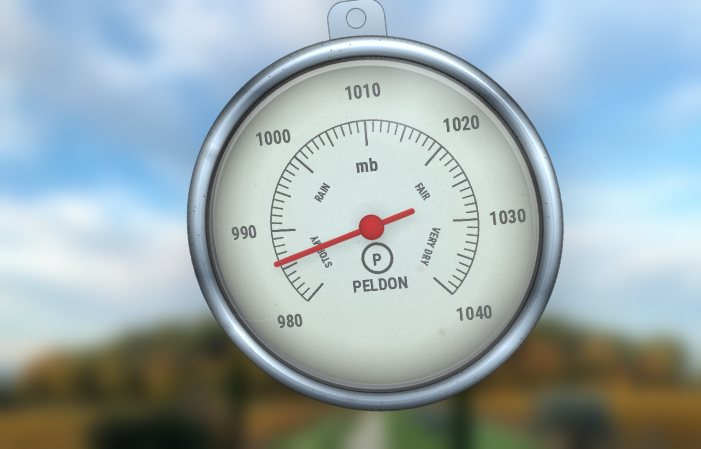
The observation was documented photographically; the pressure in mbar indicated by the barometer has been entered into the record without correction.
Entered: 986 mbar
